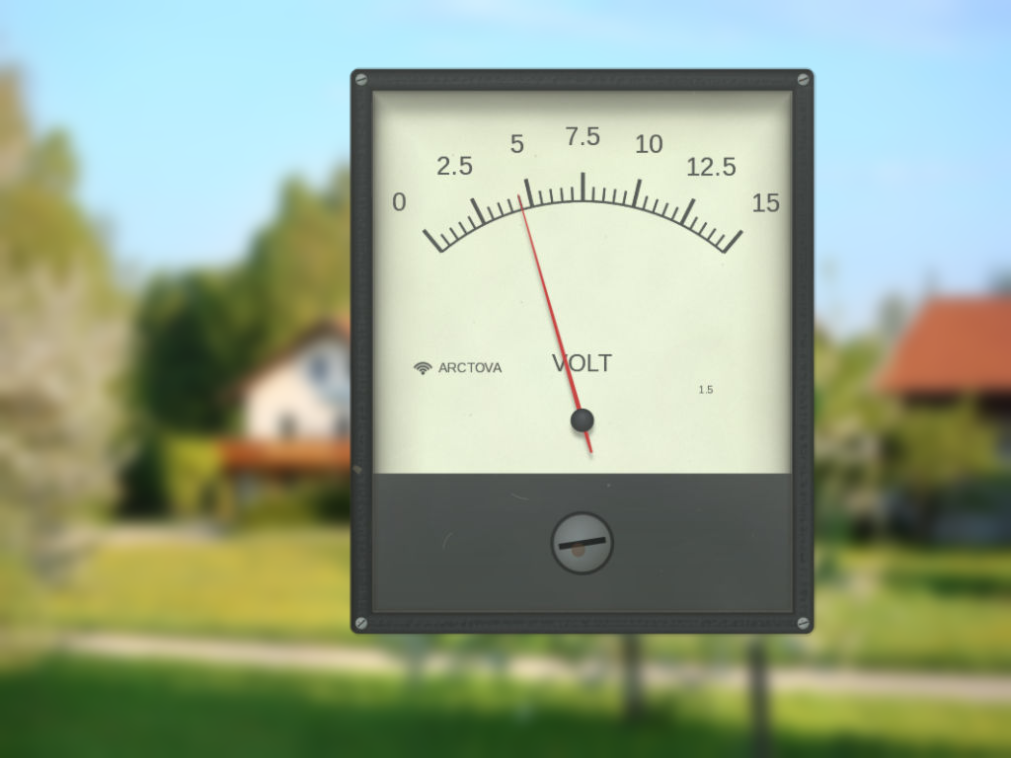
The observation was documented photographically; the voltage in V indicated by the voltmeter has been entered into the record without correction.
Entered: 4.5 V
